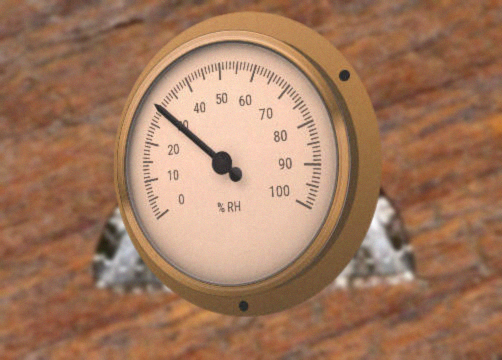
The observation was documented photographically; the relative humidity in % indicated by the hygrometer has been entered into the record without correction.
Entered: 30 %
